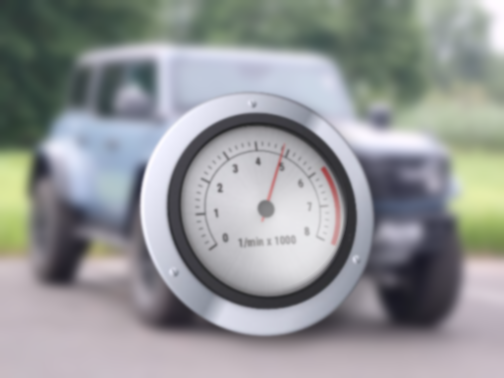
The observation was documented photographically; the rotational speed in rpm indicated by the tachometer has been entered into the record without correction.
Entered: 4800 rpm
